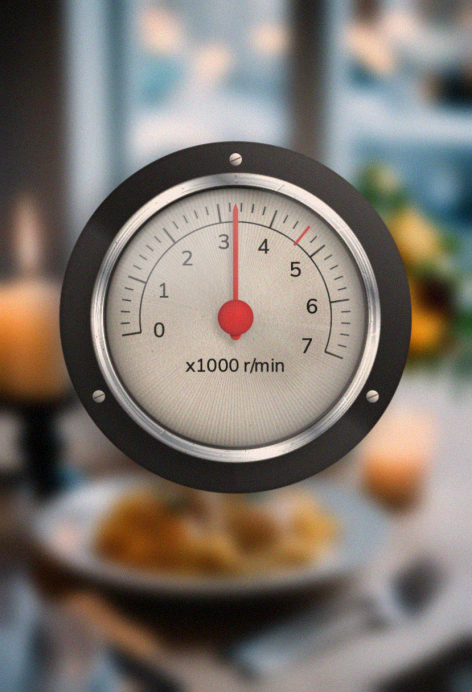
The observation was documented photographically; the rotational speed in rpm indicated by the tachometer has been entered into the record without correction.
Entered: 3300 rpm
